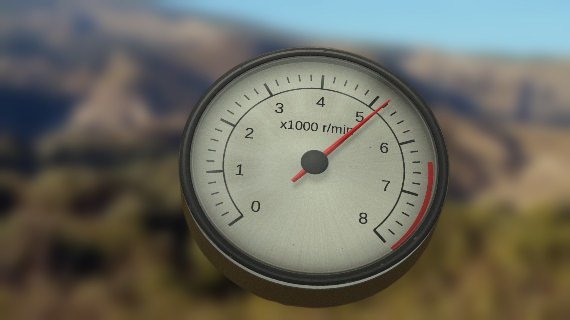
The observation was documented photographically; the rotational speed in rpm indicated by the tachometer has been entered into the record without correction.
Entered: 5200 rpm
